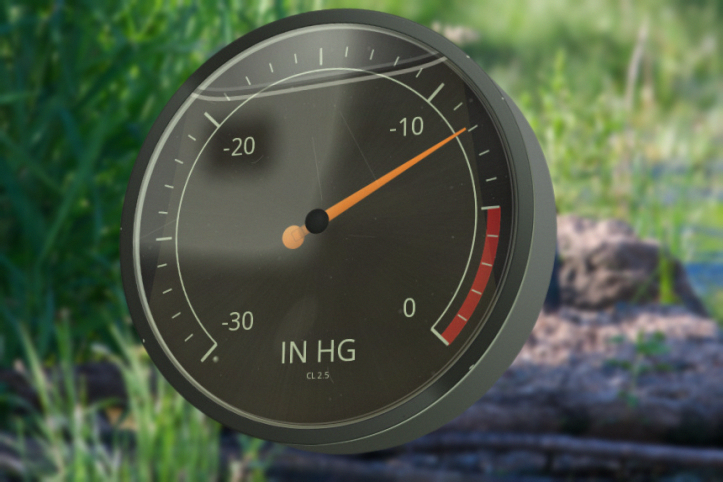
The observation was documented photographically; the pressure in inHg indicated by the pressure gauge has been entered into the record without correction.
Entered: -8 inHg
